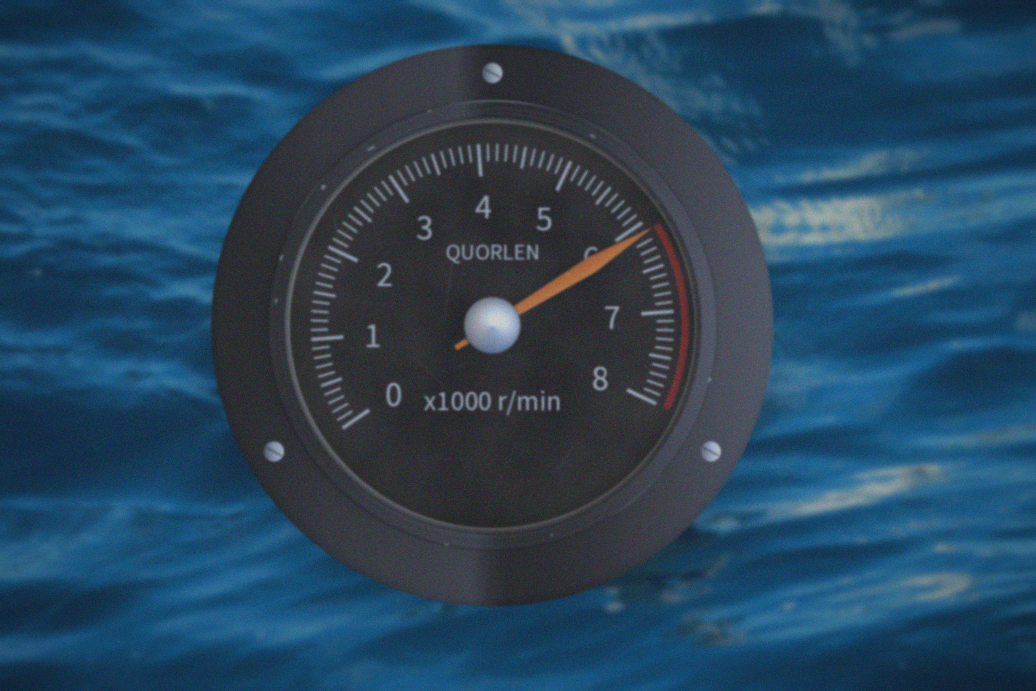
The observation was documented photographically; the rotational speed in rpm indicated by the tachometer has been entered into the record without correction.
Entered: 6100 rpm
